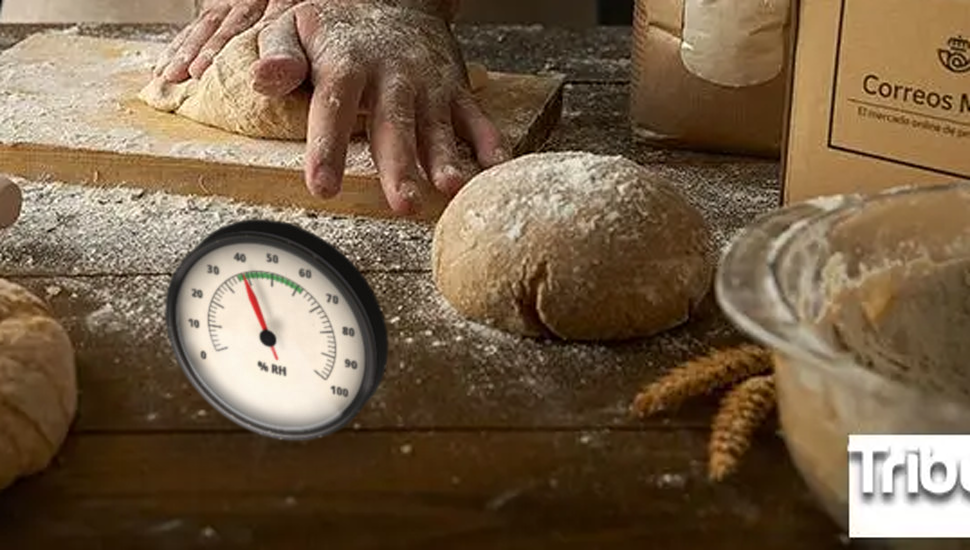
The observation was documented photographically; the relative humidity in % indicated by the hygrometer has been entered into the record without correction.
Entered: 40 %
